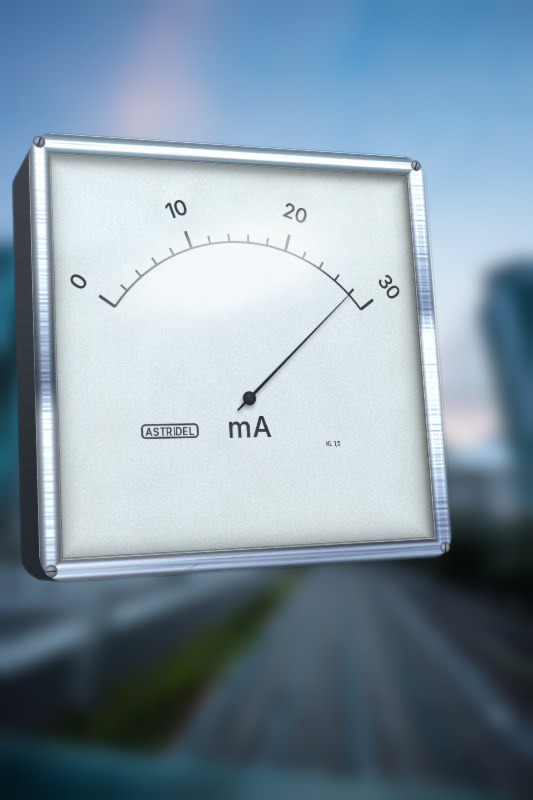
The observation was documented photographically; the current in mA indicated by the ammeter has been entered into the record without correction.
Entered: 28 mA
